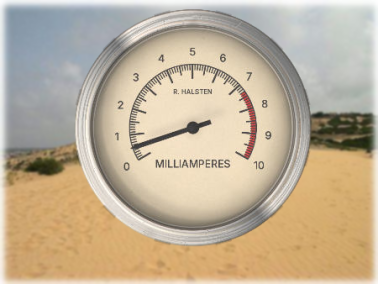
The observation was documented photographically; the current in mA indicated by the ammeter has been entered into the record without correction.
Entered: 0.5 mA
